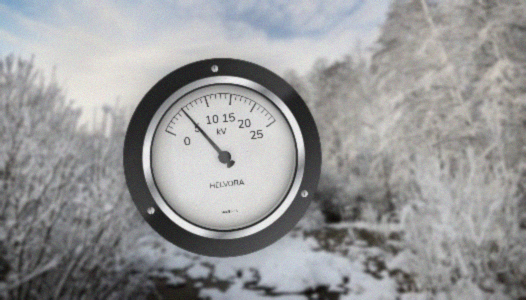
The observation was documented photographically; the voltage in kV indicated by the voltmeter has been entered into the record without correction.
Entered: 5 kV
